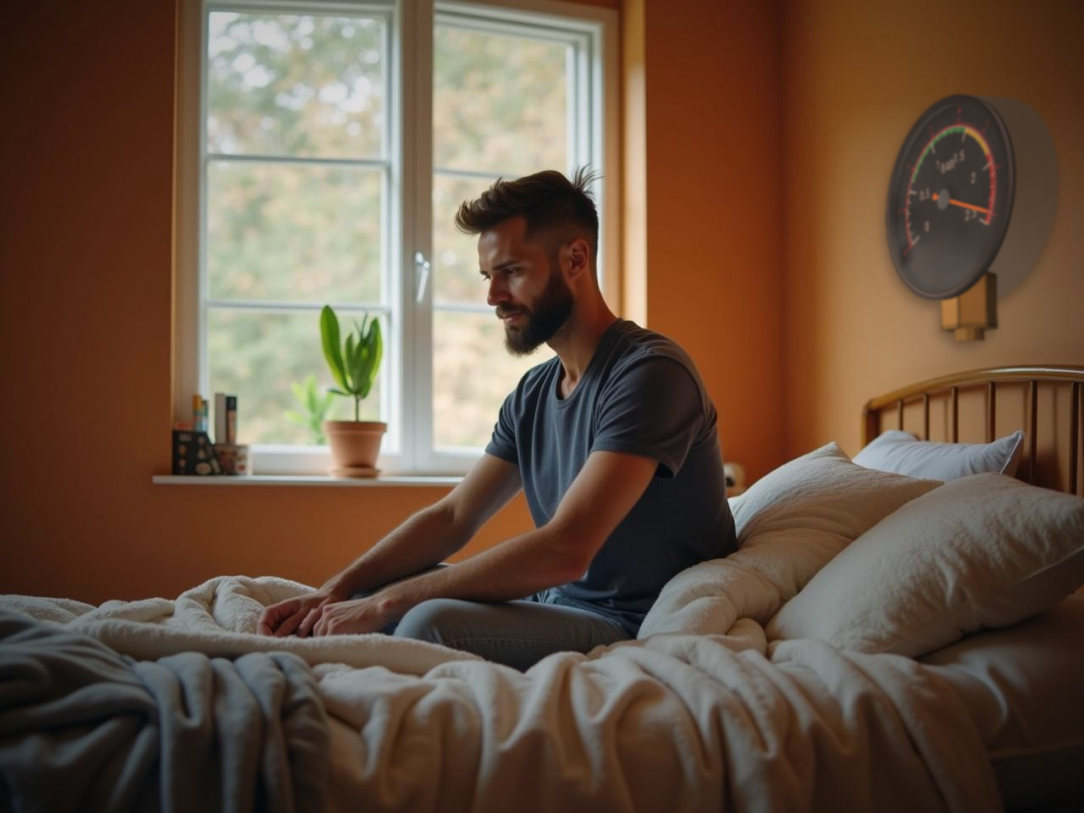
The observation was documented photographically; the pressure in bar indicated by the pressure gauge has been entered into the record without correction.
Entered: 2.4 bar
